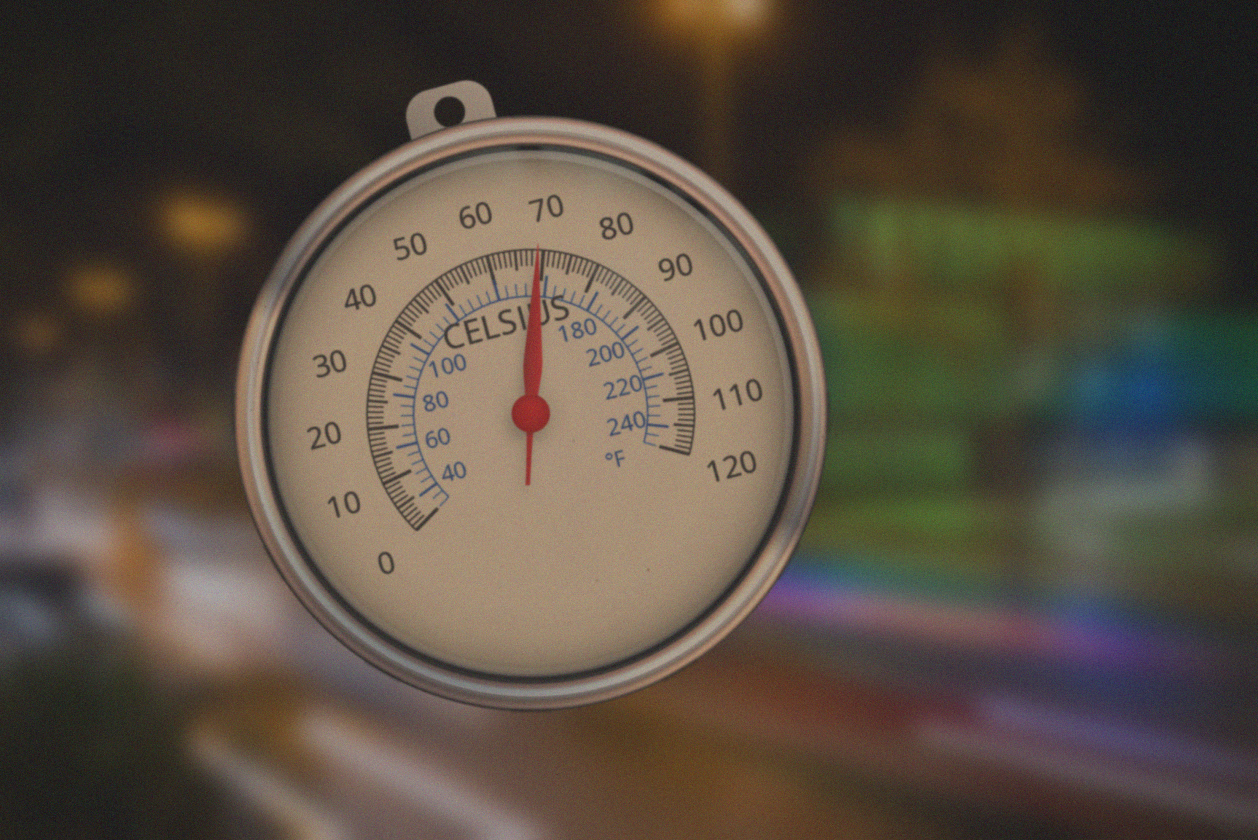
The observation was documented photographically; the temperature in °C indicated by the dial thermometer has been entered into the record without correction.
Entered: 69 °C
